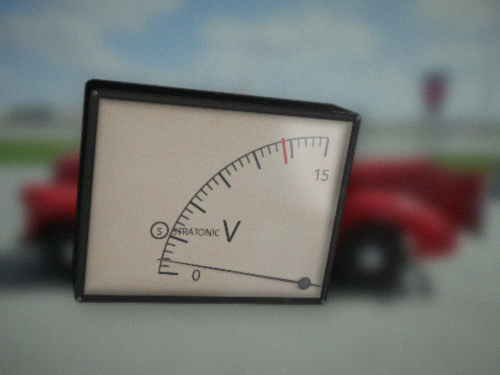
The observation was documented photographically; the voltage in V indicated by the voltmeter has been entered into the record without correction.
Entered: 1 V
